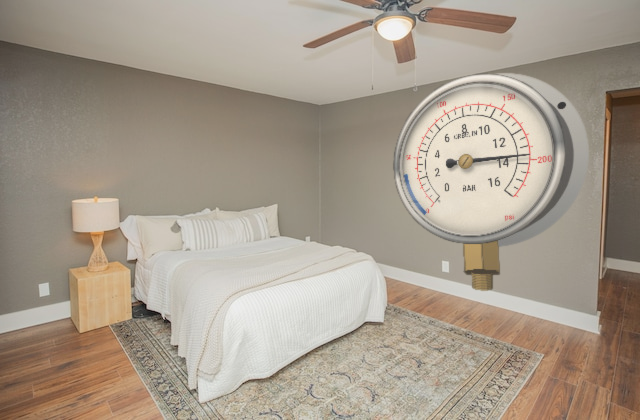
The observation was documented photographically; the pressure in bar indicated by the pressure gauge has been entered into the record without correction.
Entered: 13.5 bar
